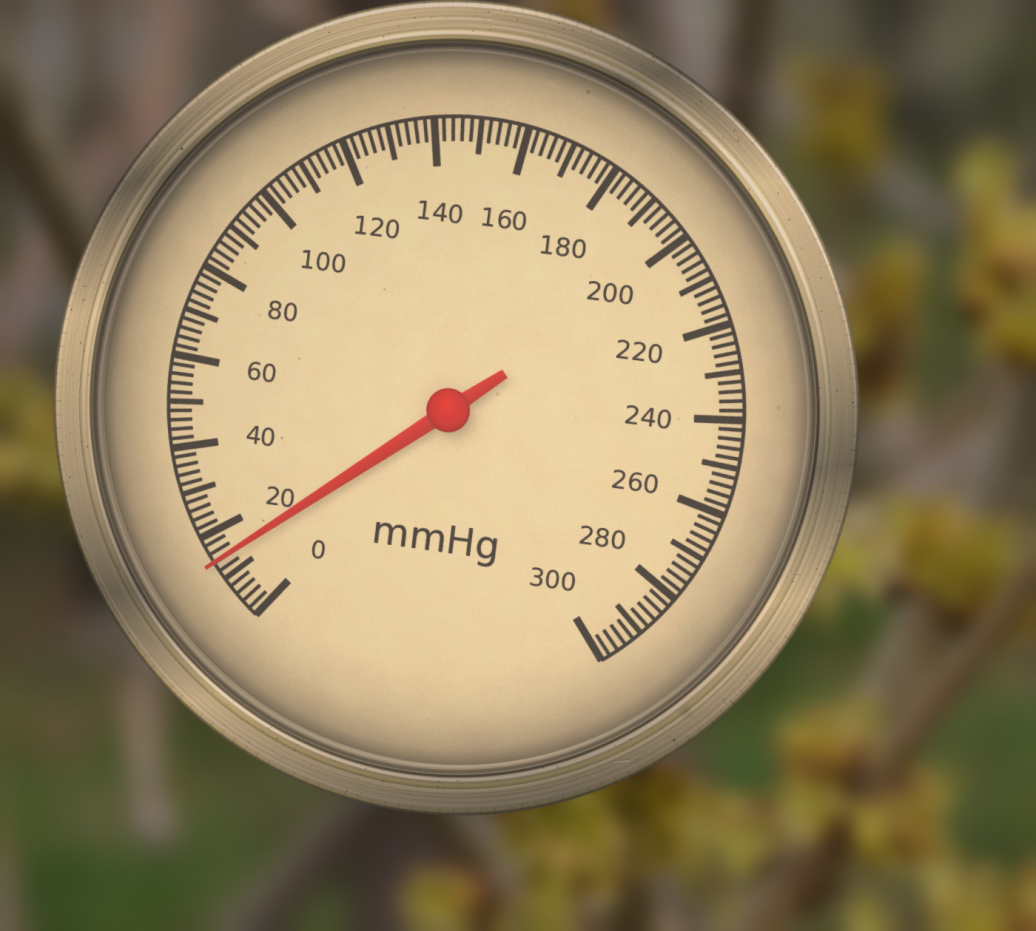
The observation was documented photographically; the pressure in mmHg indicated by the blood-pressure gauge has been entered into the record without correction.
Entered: 14 mmHg
